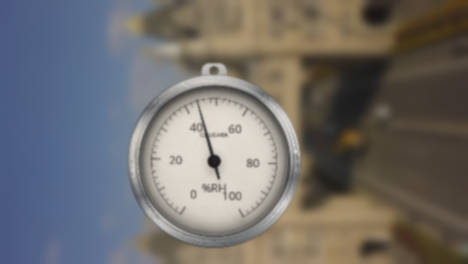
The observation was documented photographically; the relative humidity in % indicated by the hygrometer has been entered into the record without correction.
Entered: 44 %
